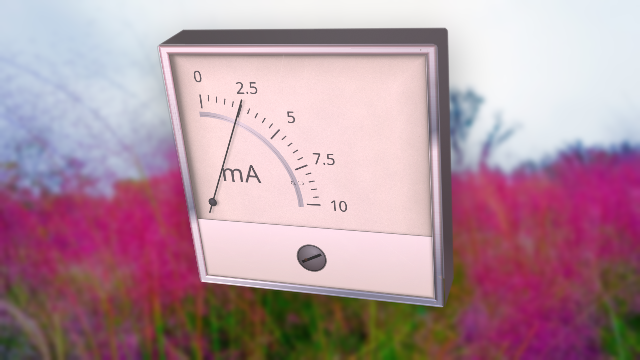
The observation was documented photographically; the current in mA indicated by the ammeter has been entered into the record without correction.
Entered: 2.5 mA
